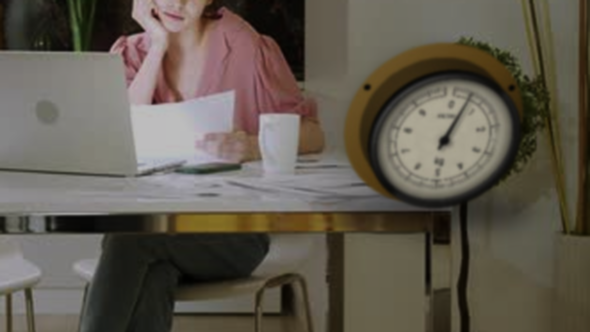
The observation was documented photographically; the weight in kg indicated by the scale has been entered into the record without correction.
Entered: 0.5 kg
